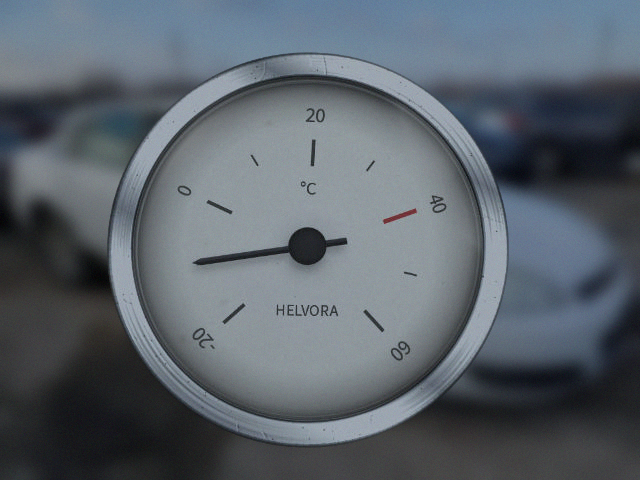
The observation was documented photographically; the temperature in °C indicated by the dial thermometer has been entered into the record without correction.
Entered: -10 °C
